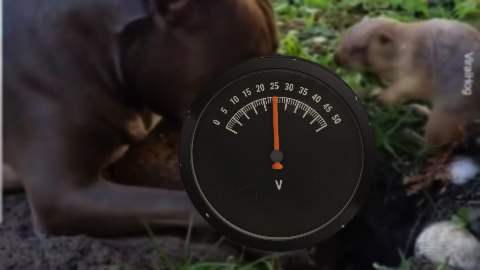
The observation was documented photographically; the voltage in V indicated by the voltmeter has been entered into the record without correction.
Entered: 25 V
